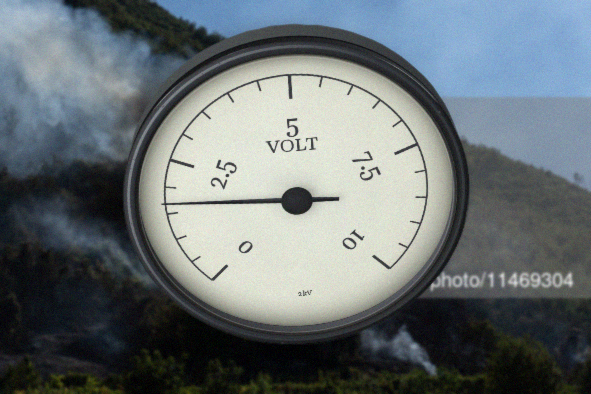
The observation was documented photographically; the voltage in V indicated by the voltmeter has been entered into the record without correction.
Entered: 1.75 V
